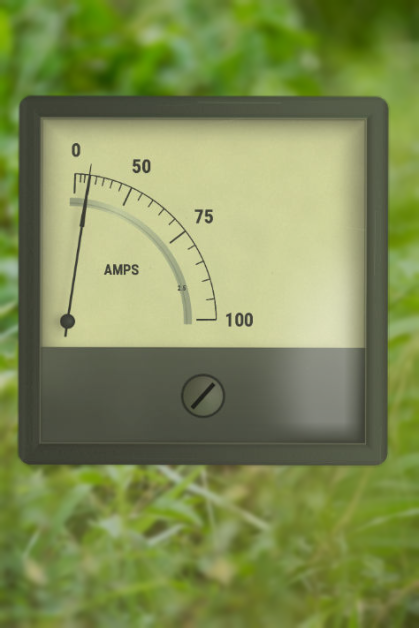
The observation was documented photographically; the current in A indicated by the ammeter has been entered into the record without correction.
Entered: 25 A
